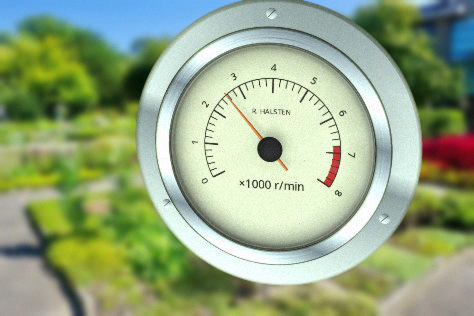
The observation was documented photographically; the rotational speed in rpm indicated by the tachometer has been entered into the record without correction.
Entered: 2600 rpm
